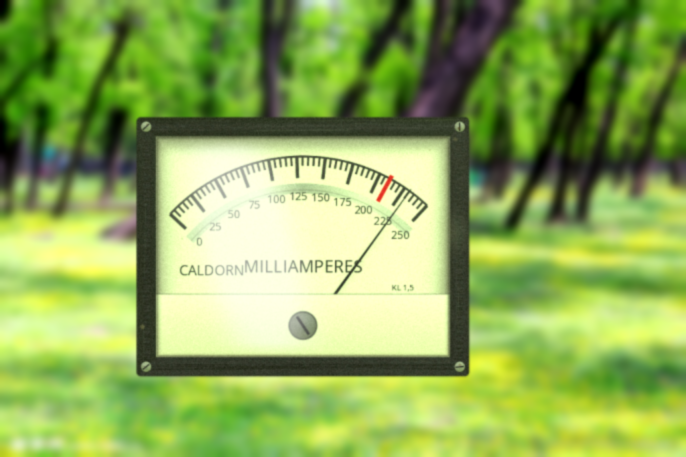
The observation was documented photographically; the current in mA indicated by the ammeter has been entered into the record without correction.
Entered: 230 mA
